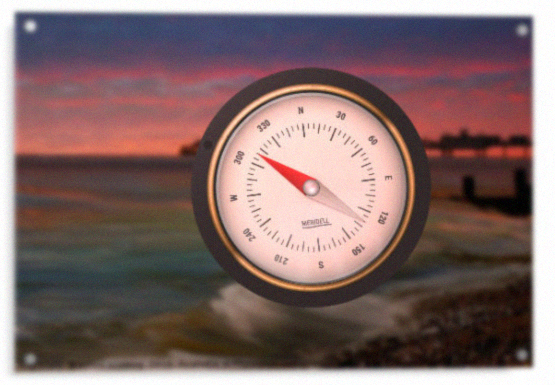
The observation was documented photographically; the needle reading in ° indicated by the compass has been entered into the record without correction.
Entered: 310 °
